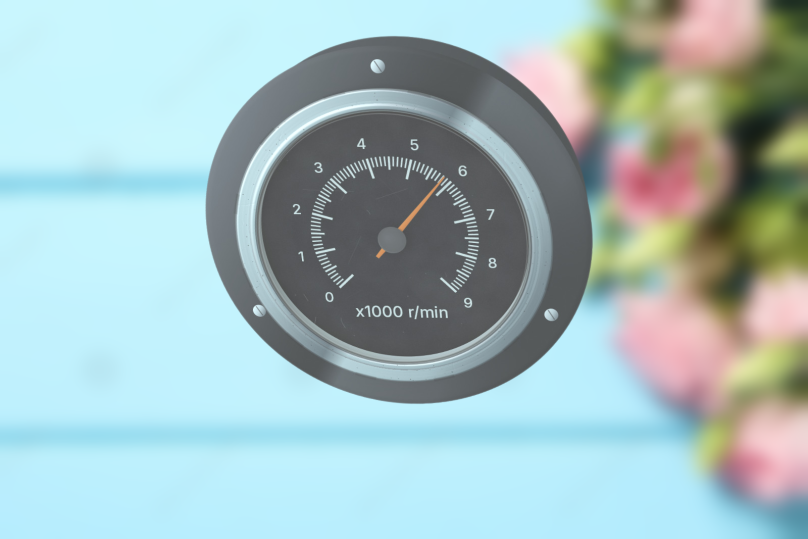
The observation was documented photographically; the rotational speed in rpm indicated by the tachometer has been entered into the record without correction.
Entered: 5800 rpm
